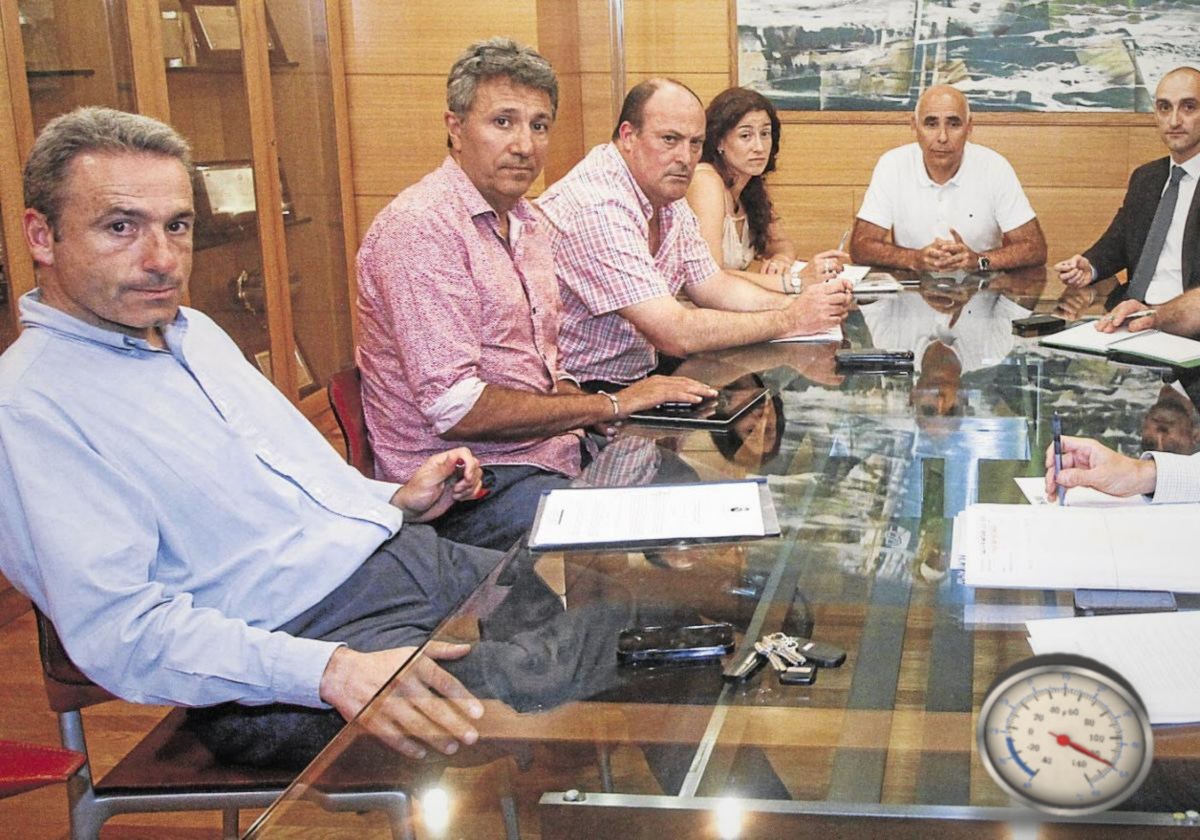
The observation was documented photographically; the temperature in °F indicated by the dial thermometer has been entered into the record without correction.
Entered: 120 °F
